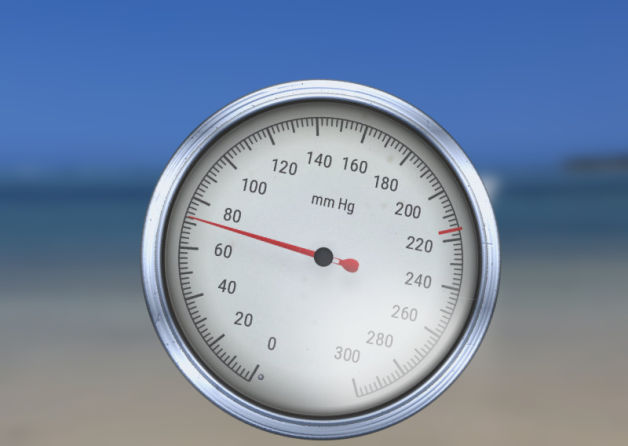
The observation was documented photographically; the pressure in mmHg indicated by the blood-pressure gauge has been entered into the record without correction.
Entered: 72 mmHg
